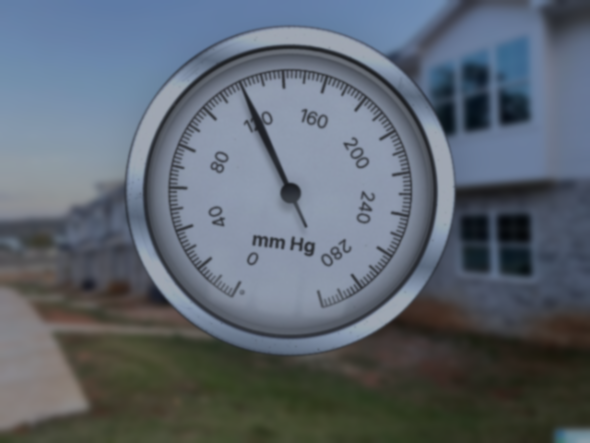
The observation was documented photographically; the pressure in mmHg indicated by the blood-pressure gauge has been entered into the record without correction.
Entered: 120 mmHg
